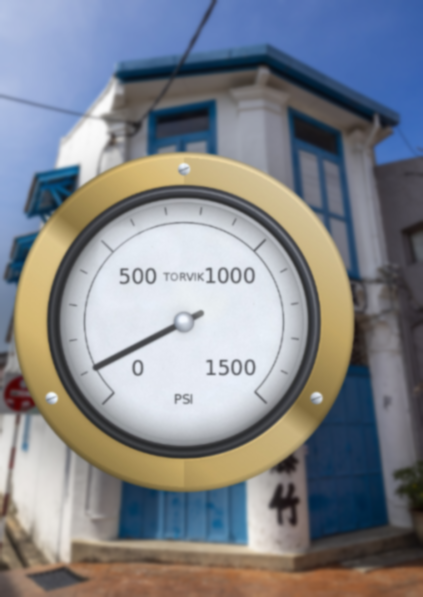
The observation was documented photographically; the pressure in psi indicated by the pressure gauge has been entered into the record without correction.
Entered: 100 psi
